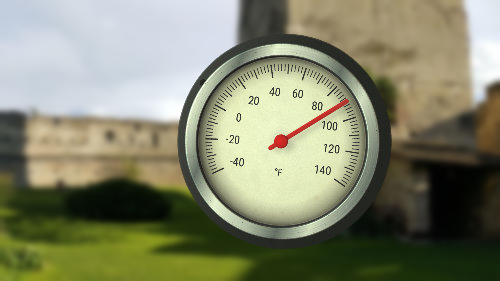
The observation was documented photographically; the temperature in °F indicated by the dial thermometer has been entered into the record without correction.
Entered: 90 °F
